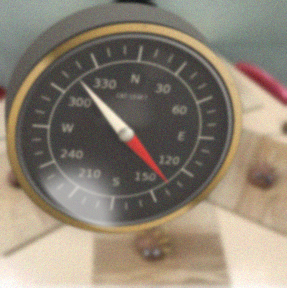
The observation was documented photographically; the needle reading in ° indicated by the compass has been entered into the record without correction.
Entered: 135 °
